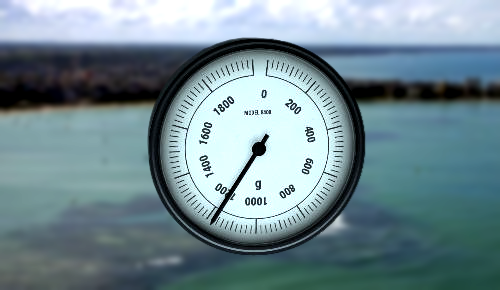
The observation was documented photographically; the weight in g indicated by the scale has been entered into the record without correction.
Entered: 1180 g
